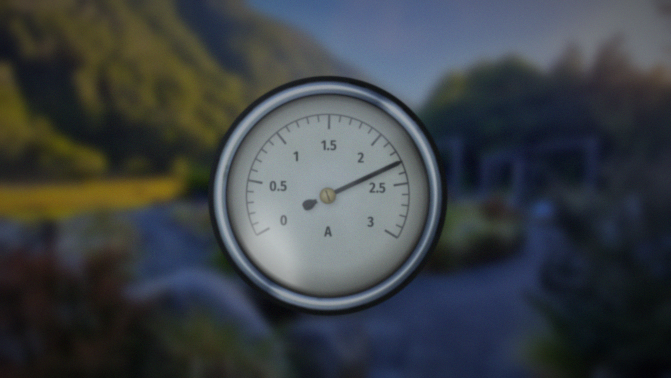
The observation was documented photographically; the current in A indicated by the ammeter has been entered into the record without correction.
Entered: 2.3 A
